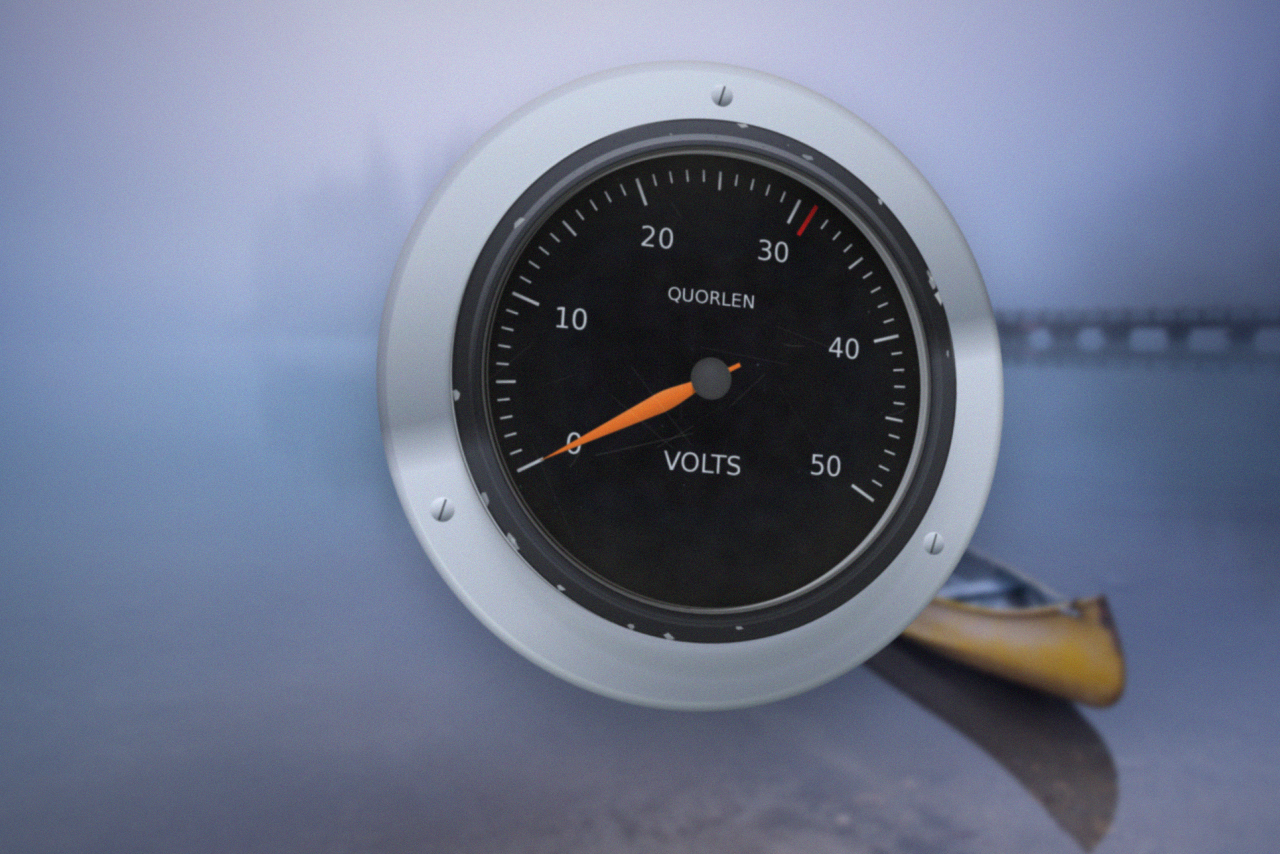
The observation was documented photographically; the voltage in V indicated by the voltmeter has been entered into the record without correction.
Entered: 0 V
